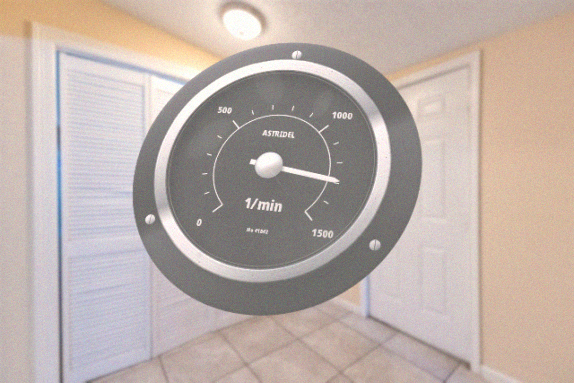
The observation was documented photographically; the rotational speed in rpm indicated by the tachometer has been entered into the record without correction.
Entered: 1300 rpm
